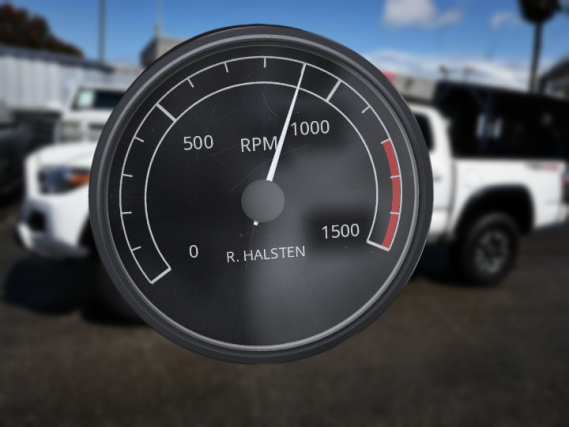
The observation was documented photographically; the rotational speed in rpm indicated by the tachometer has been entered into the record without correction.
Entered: 900 rpm
